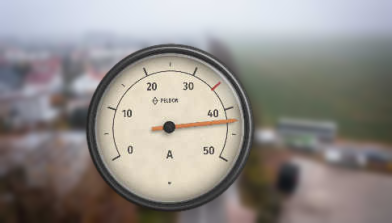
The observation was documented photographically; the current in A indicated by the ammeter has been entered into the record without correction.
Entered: 42.5 A
